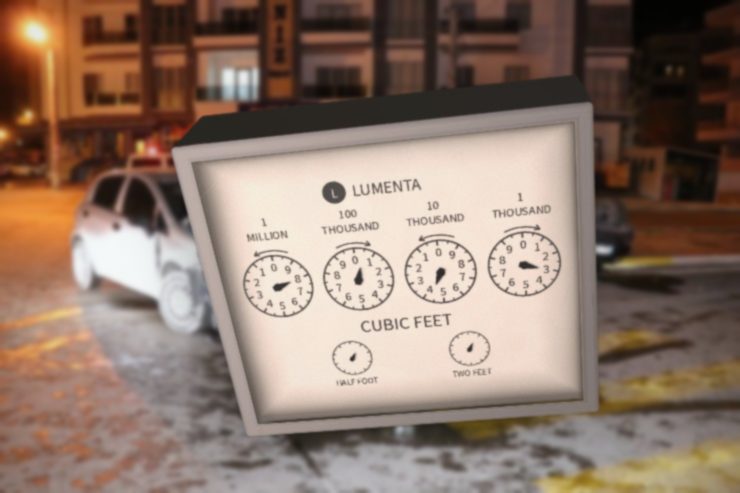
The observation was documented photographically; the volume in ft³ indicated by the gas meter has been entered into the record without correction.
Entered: 804300 ft³
